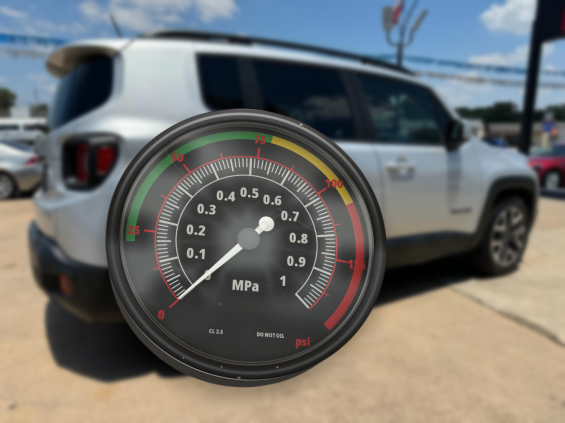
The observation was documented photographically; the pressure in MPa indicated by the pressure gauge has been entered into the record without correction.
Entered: 0 MPa
